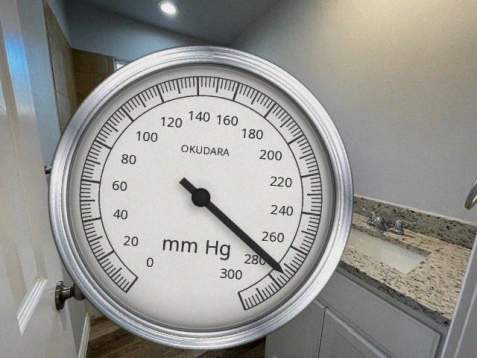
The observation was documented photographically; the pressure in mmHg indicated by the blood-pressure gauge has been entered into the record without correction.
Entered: 274 mmHg
